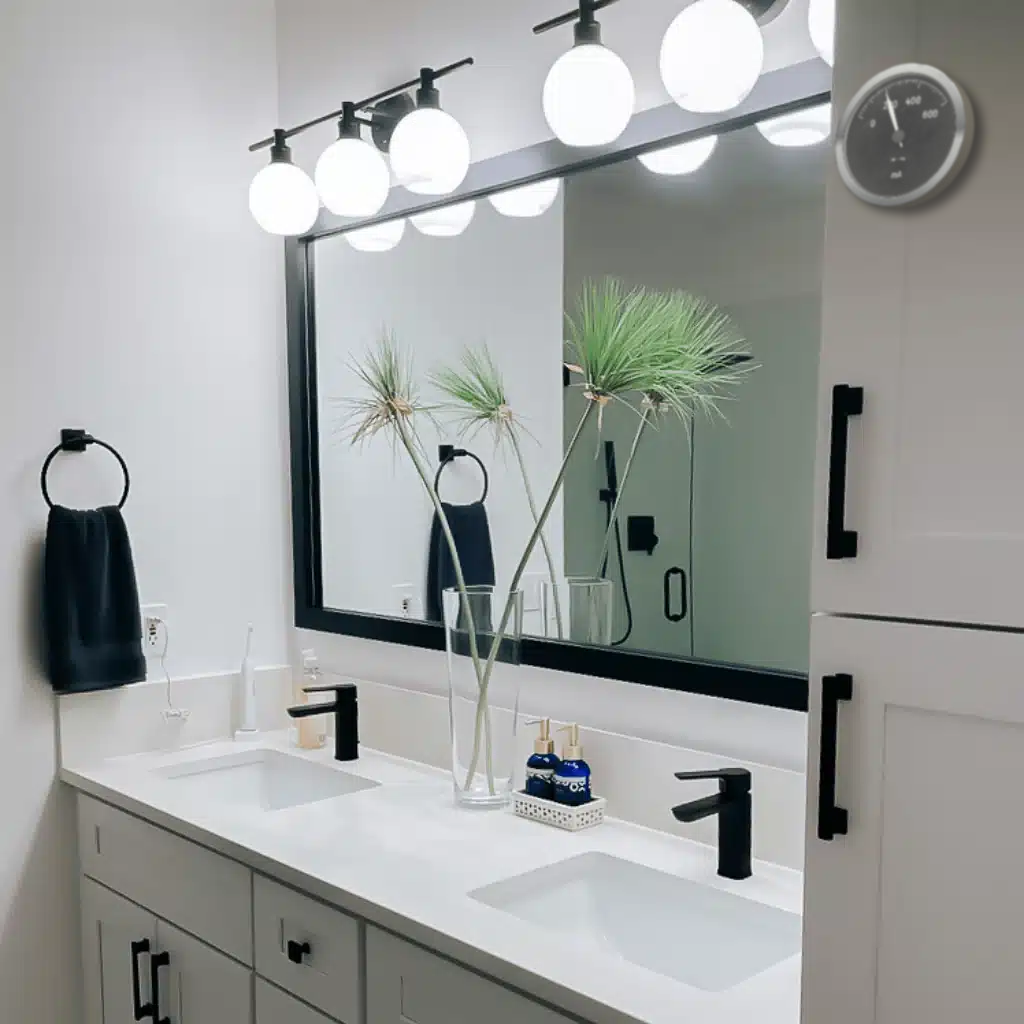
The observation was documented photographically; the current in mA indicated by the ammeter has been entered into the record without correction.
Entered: 200 mA
